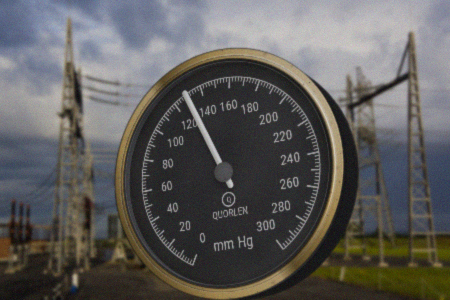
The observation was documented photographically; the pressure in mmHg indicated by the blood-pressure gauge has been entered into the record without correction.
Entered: 130 mmHg
